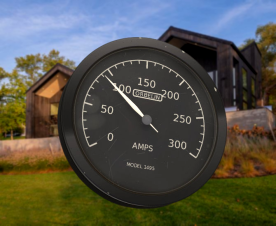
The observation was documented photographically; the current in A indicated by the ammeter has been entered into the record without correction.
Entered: 90 A
